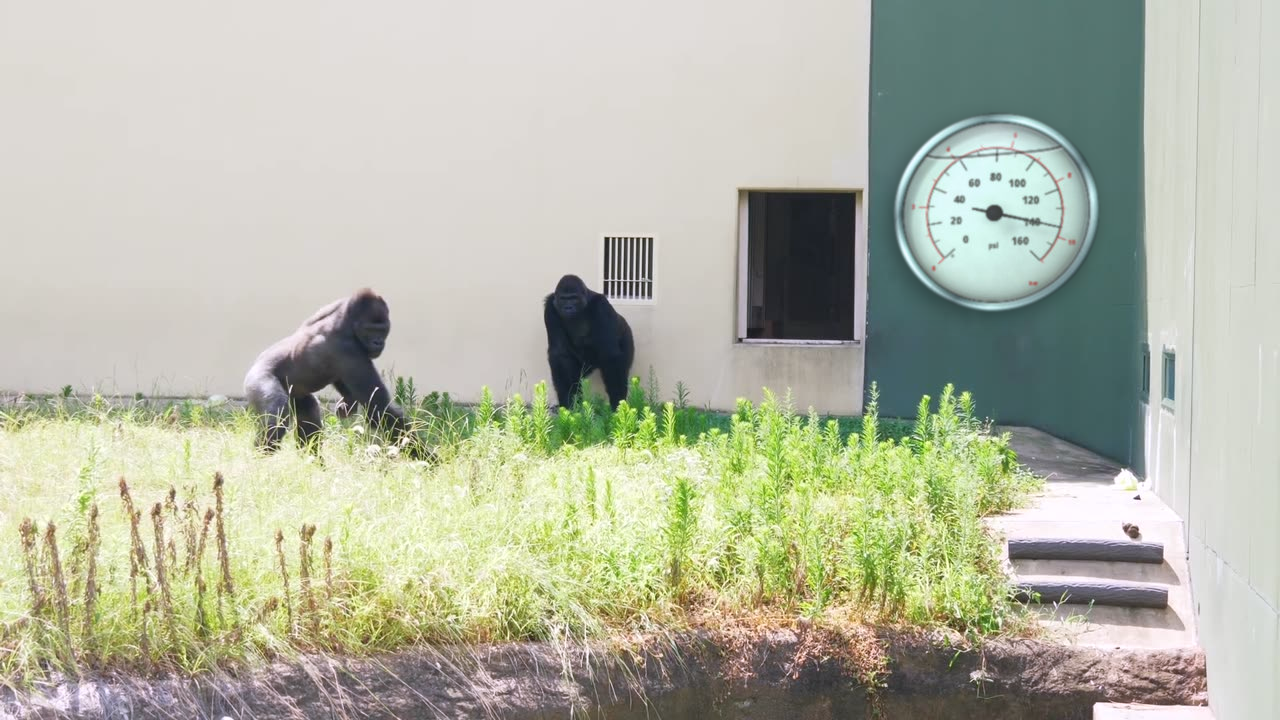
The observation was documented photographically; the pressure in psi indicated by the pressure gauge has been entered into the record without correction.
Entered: 140 psi
